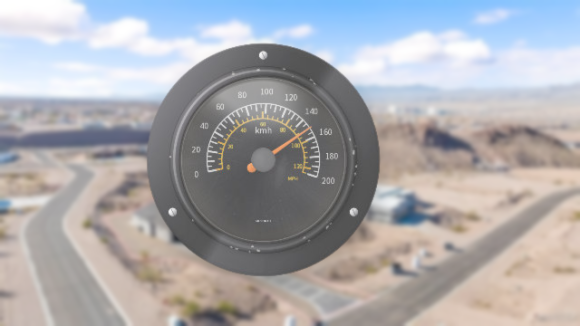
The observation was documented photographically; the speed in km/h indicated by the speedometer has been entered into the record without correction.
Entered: 150 km/h
